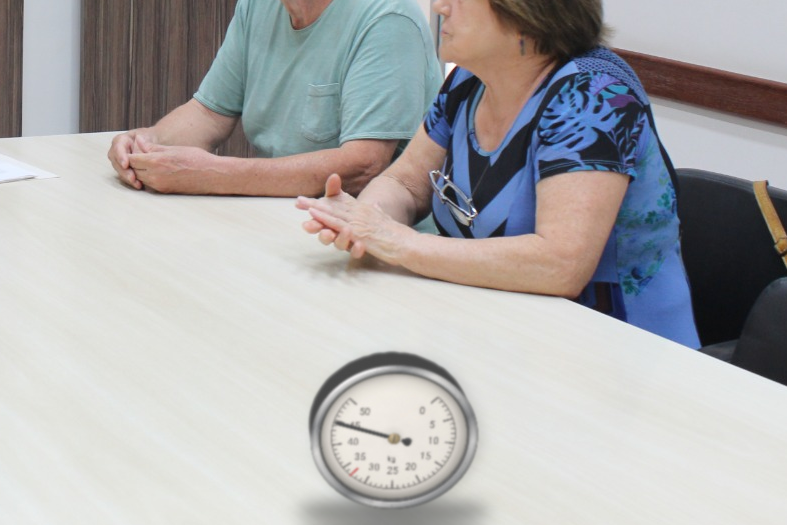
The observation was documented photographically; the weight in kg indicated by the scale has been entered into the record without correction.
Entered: 45 kg
